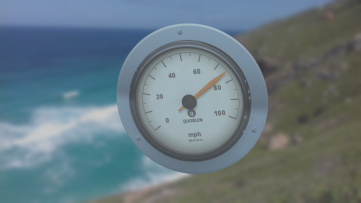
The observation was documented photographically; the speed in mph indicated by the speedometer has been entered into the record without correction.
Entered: 75 mph
